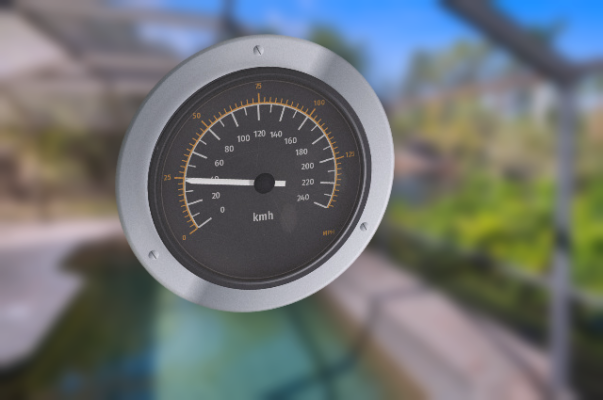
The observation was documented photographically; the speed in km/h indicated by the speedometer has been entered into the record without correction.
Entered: 40 km/h
